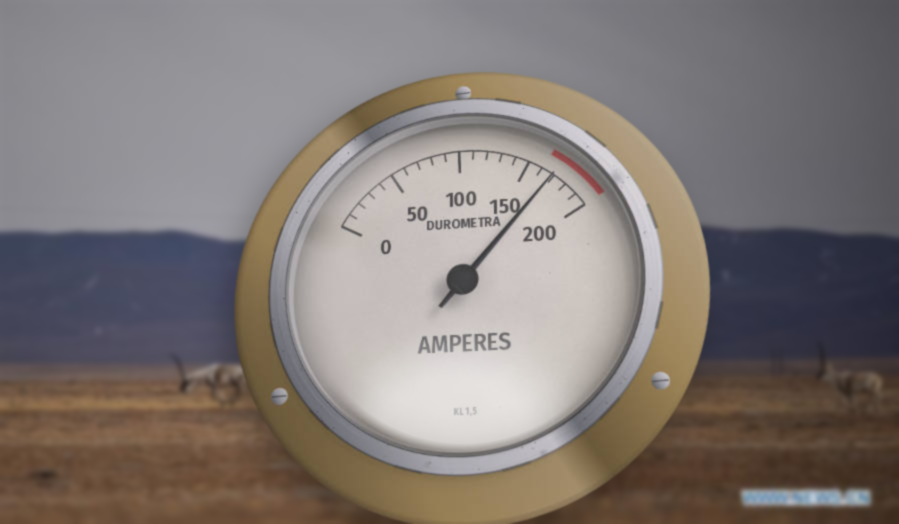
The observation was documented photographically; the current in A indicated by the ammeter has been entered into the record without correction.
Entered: 170 A
